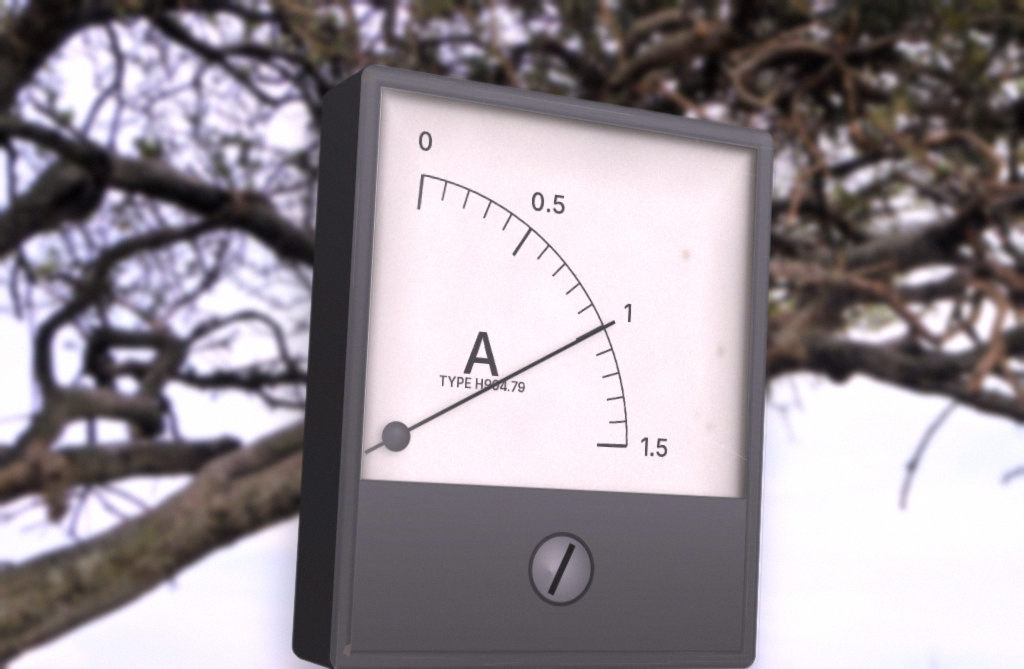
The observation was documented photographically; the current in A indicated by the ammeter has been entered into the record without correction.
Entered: 1 A
